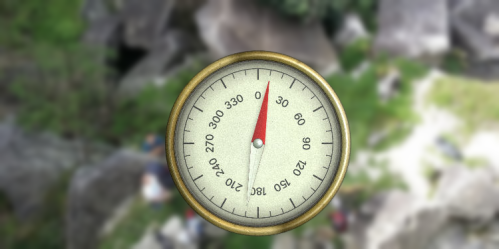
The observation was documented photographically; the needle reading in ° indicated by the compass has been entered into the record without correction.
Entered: 10 °
